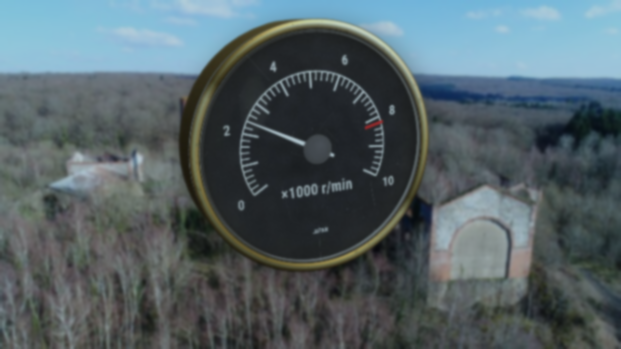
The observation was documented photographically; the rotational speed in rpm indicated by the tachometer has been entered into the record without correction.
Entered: 2400 rpm
